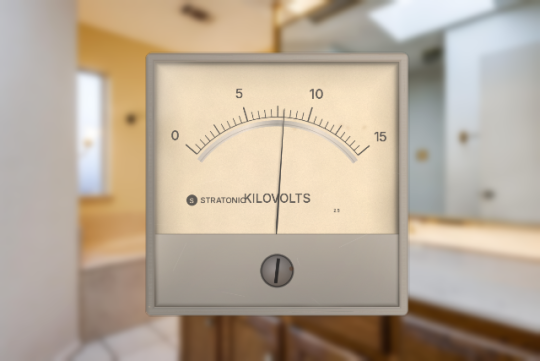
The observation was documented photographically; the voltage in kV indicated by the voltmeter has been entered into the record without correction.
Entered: 8 kV
